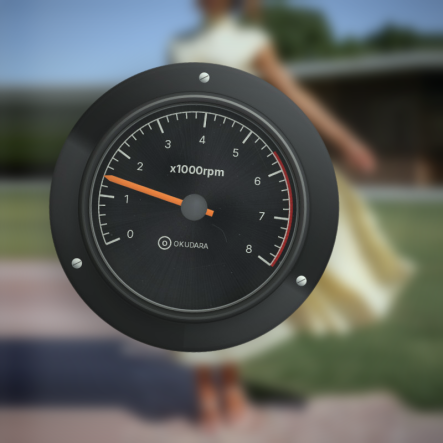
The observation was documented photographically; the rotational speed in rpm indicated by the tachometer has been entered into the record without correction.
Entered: 1400 rpm
